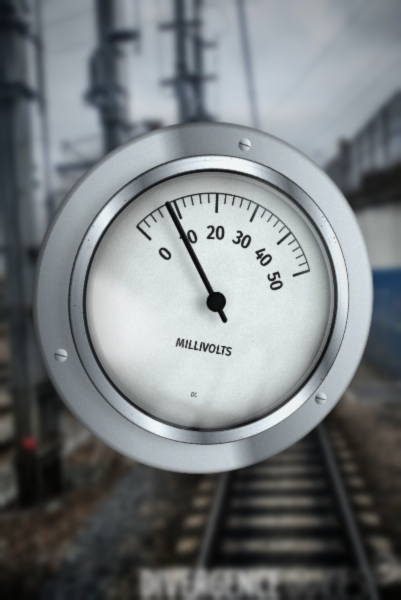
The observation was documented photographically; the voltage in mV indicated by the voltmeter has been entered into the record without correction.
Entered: 8 mV
